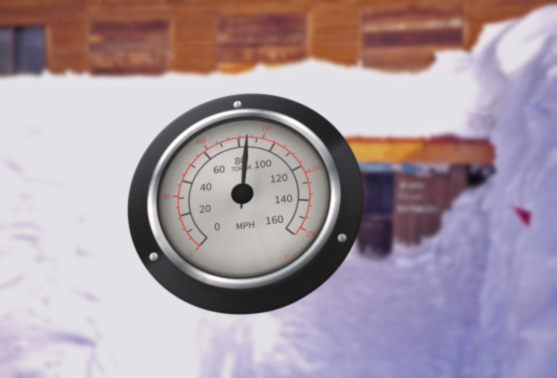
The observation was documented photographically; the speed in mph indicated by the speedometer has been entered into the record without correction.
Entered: 85 mph
